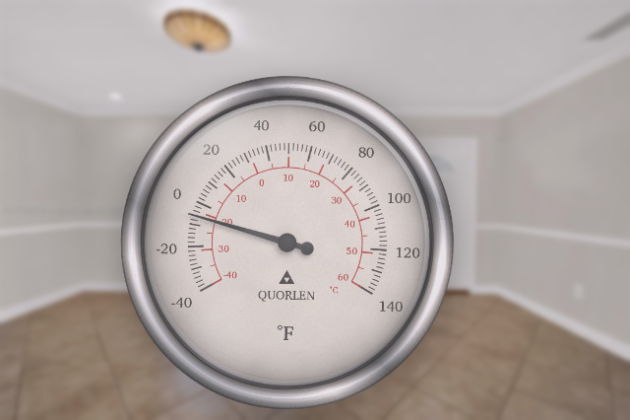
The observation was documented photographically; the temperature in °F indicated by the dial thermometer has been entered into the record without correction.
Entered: -6 °F
